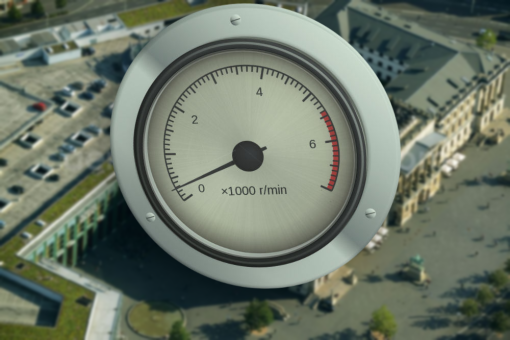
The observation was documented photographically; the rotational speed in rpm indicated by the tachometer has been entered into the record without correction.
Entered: 300 rpm
